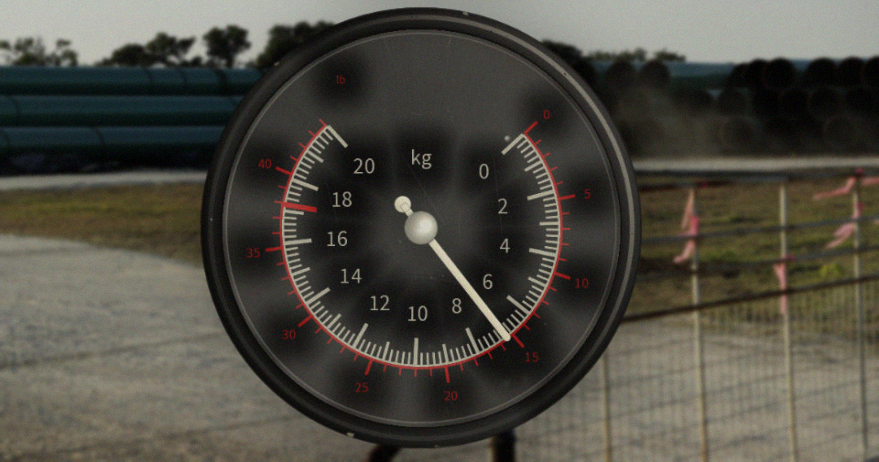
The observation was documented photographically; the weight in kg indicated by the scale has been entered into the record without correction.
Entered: 7 kg
